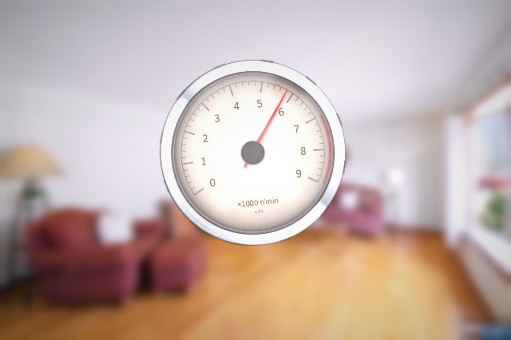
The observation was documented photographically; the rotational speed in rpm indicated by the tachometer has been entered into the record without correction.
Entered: 5800 rpm
